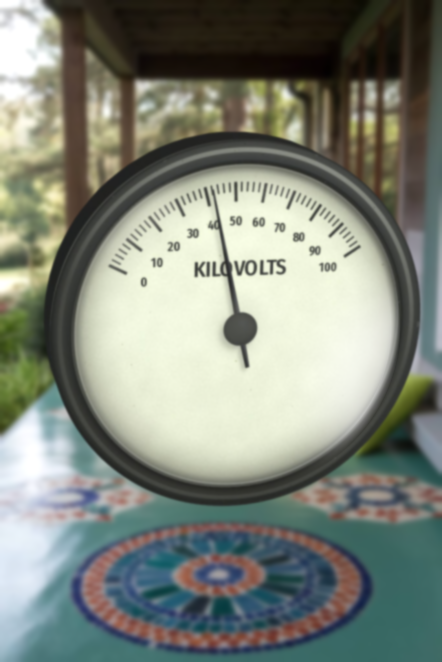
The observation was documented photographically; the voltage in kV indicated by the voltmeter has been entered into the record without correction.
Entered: 42 kV
